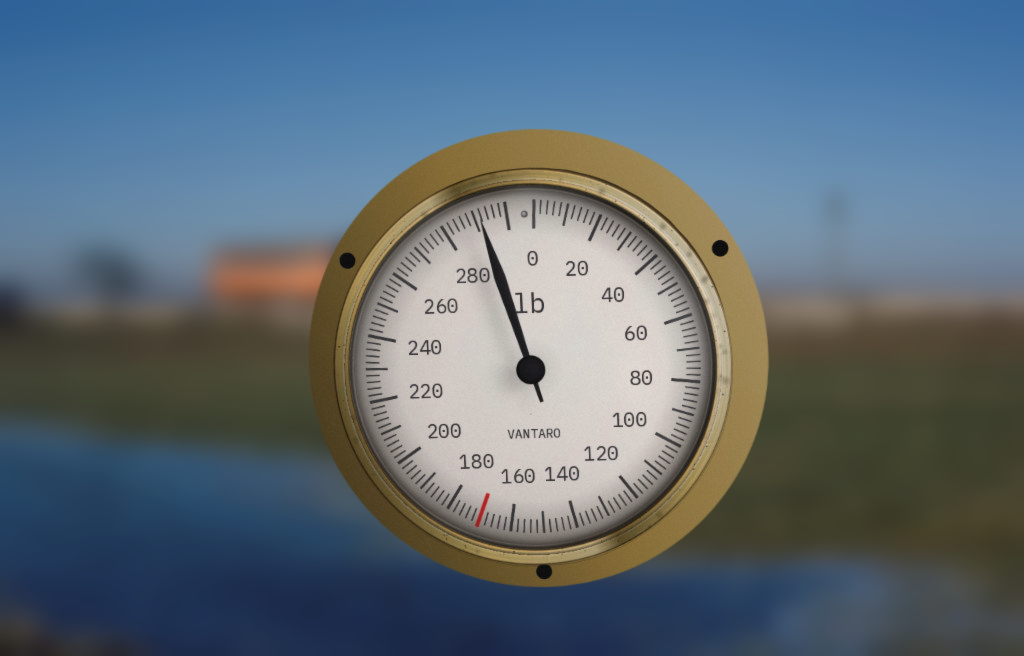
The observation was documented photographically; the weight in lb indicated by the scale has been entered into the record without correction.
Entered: 292 lb
